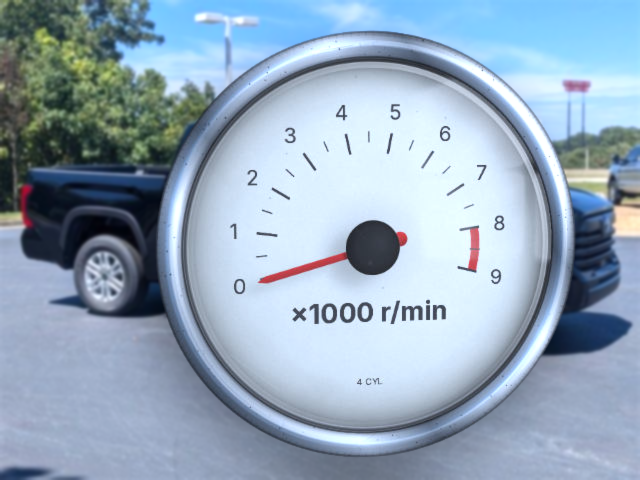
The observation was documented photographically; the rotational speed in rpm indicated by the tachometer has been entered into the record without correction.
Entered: 0 rpm
